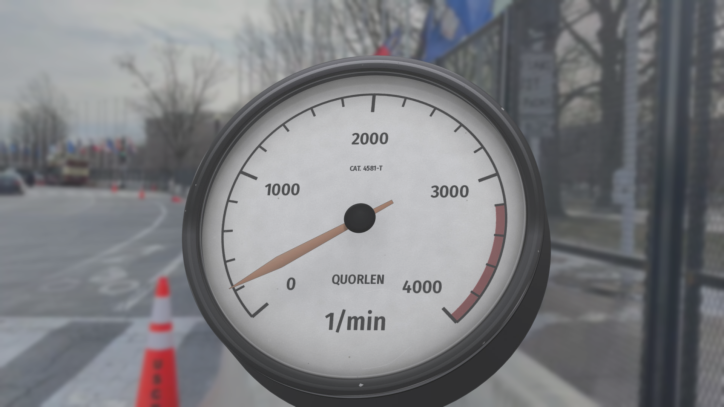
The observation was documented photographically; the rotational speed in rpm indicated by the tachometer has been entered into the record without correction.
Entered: 200 rpm
